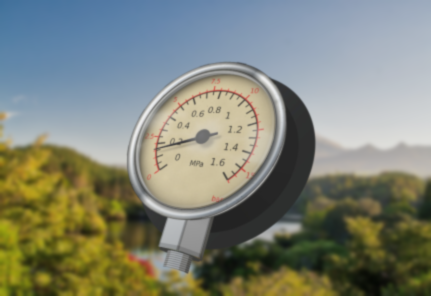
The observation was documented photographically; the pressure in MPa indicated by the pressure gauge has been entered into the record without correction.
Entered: 0.15 MPa
